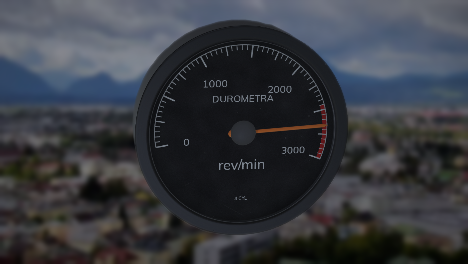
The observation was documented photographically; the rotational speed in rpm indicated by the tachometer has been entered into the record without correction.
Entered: 2650 rpm
